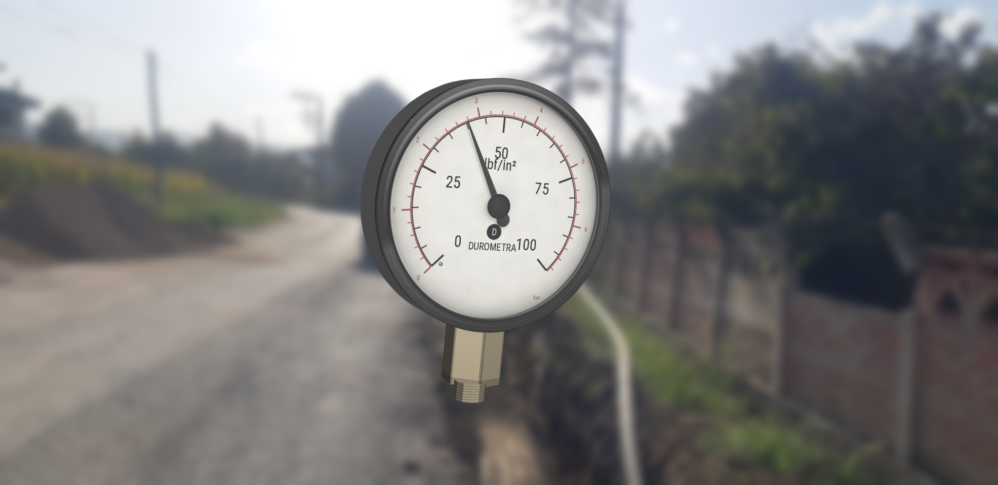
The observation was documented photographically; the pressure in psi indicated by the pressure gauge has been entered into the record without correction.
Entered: 40 psi
